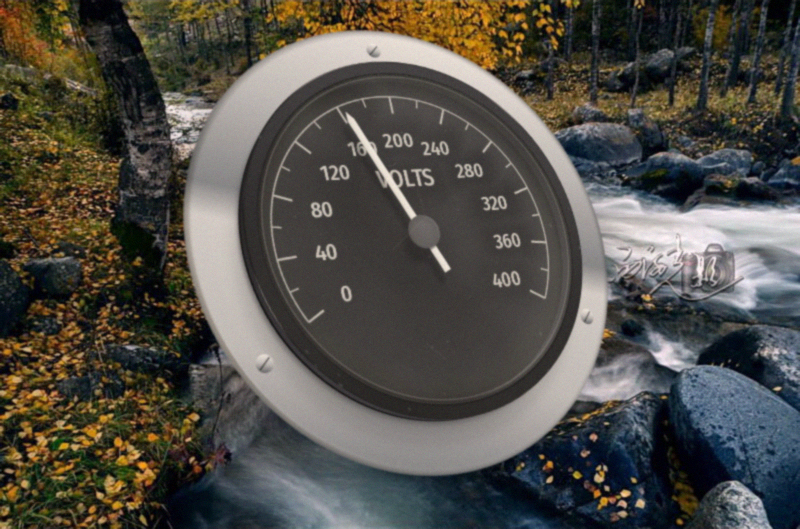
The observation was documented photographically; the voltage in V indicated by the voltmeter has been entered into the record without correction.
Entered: 160 V
